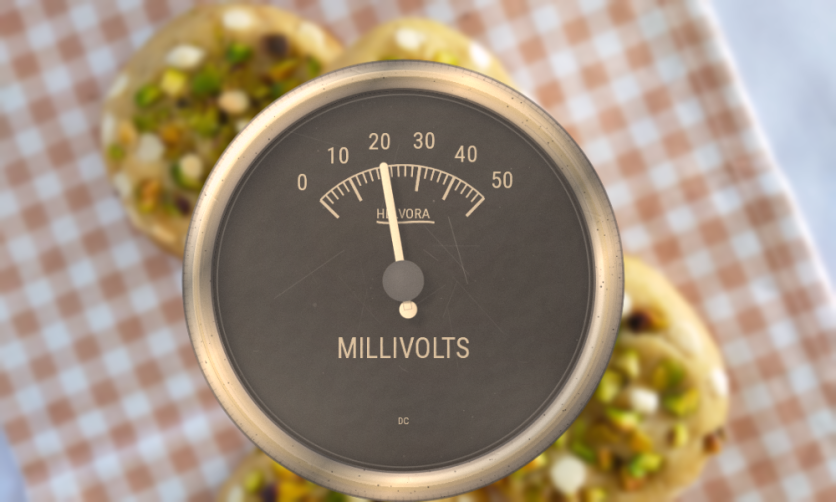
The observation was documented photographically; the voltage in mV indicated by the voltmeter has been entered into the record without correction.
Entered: 20 mV
